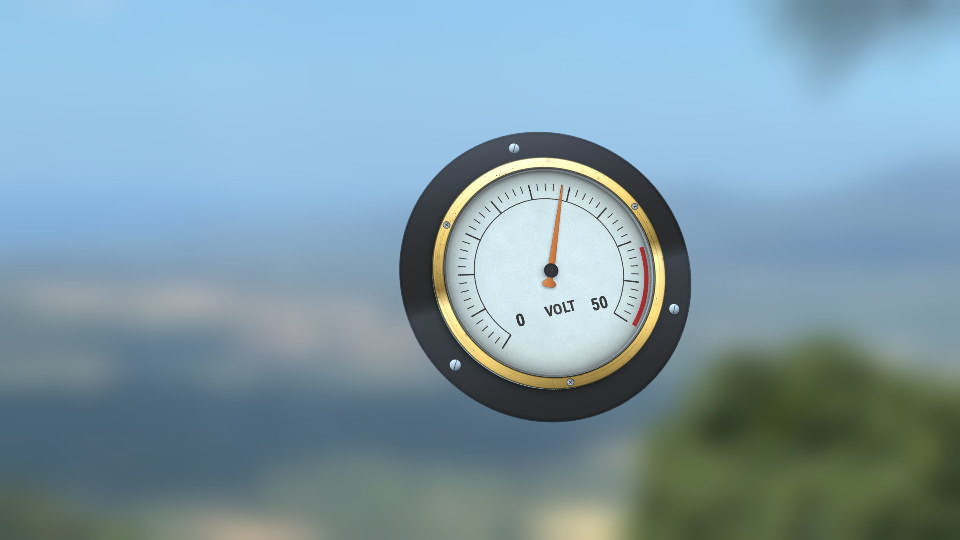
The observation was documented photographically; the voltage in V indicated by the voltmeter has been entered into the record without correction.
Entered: 29 V
